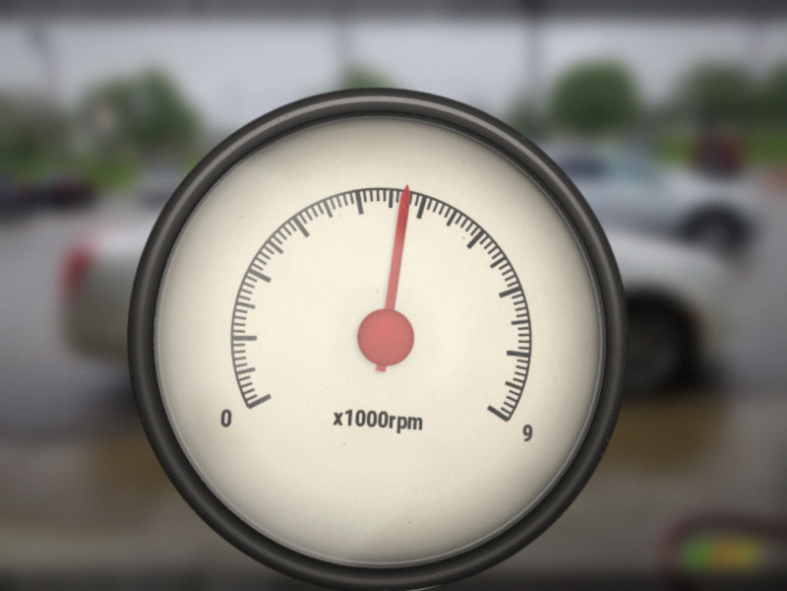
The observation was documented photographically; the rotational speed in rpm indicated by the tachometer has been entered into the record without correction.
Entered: 4700 rpm
